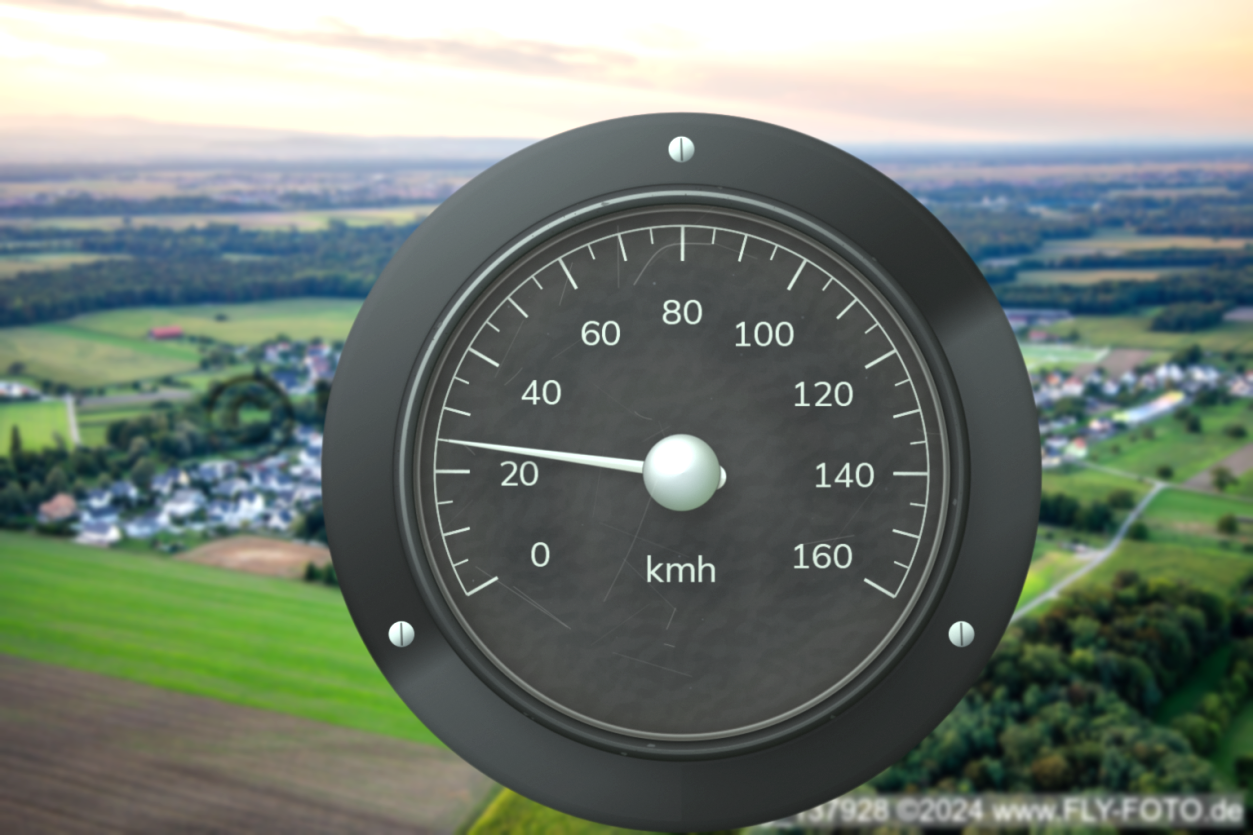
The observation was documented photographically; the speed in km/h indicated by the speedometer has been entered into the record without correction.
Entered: 25 km/h
